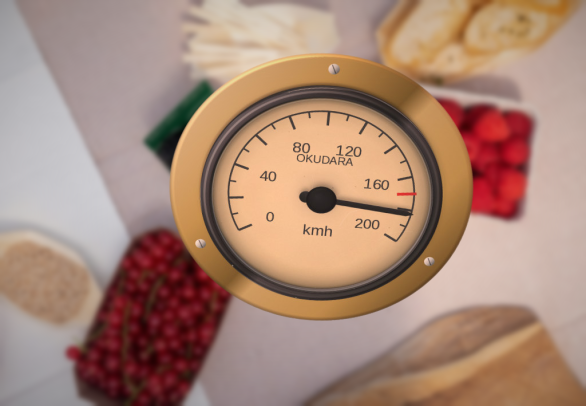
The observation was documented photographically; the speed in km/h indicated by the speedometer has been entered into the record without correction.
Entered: 180 km/h
